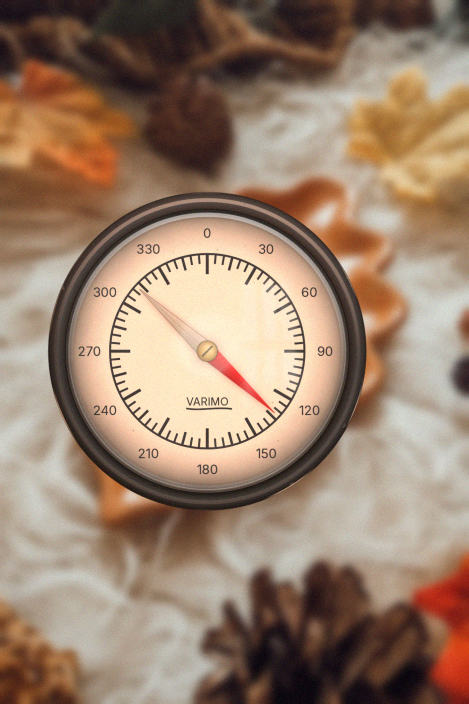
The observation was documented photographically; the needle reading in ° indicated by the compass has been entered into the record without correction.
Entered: 132.5 °
